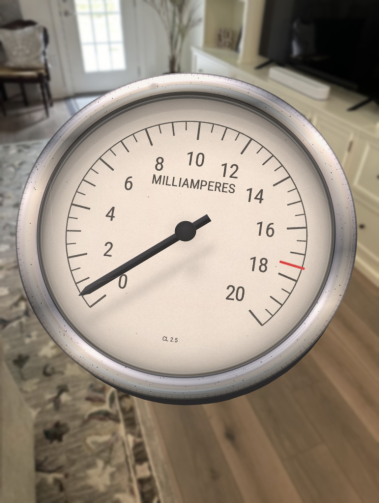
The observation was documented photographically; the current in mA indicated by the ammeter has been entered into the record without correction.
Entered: 0.5 mA
